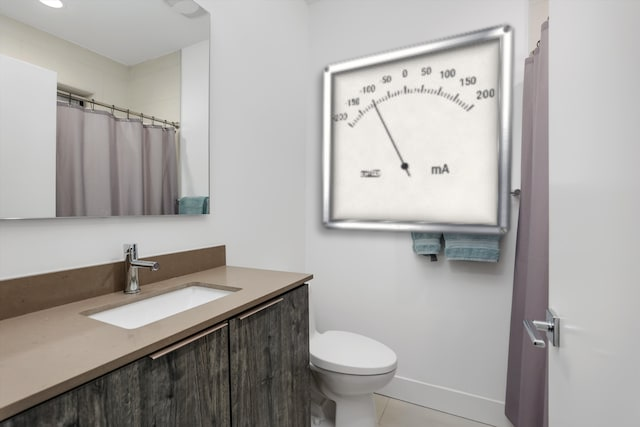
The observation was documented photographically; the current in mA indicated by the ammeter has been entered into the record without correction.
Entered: -100 mA
